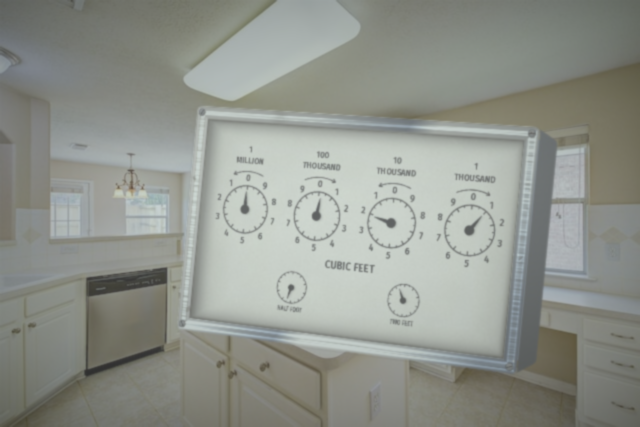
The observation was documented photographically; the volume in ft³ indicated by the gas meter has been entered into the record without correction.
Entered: 2100 ft³
